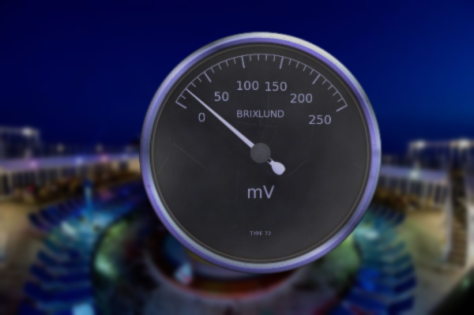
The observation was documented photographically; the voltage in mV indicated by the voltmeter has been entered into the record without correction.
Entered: 20 mV
